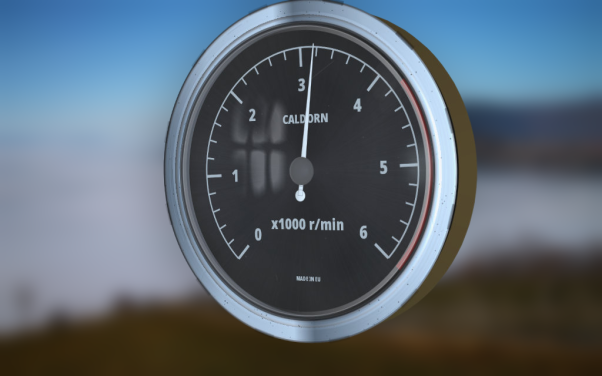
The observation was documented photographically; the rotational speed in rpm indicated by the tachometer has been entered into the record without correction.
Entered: 3200 rpm
